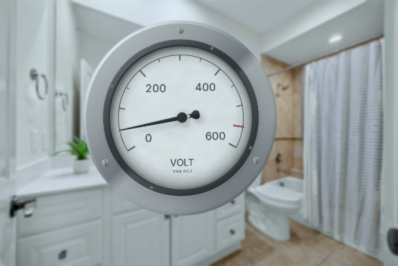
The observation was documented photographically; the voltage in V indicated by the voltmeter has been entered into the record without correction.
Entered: 50 V
